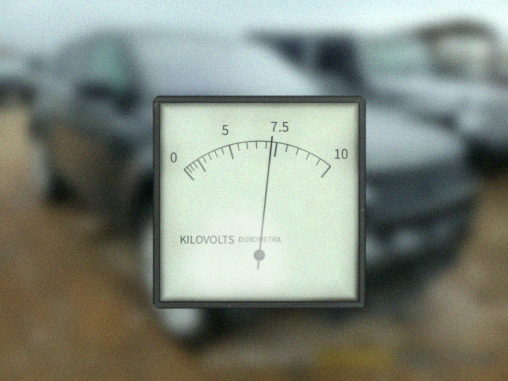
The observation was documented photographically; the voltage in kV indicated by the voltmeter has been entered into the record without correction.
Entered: 7.25 kV
